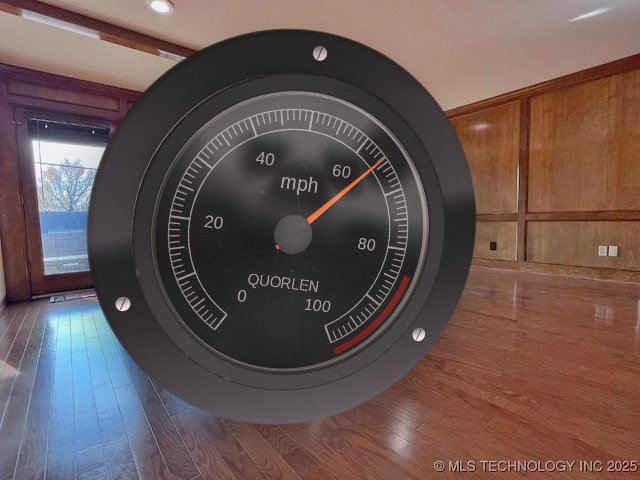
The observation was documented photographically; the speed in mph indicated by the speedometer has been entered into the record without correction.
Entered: 64 mph
